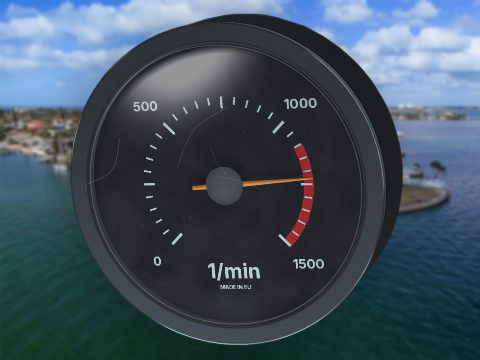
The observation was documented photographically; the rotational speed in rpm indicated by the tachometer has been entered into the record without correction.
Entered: 1225 rpm
